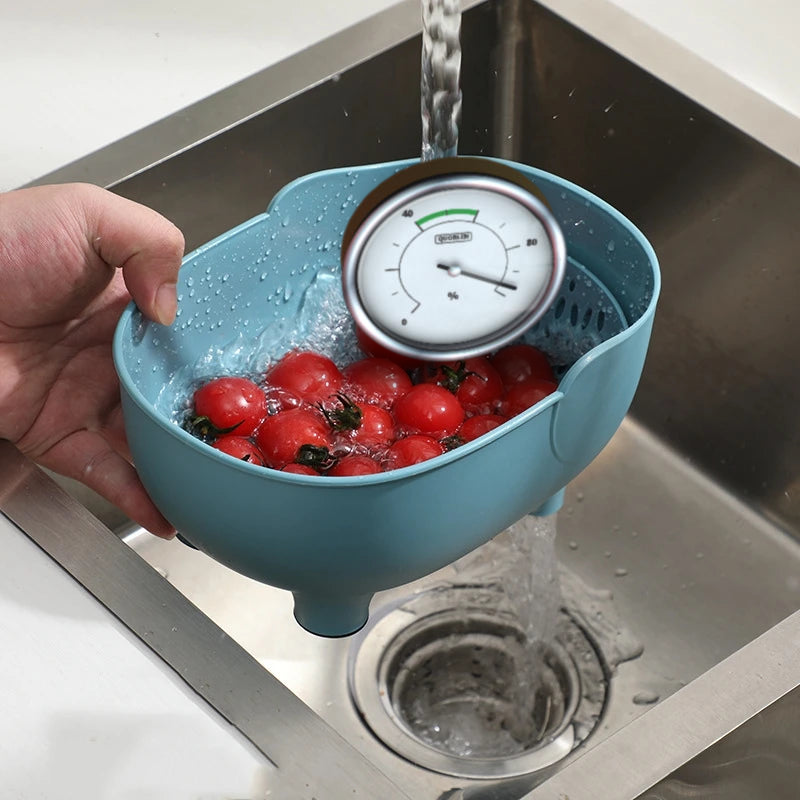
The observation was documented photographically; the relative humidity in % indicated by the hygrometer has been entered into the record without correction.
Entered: 95 %
